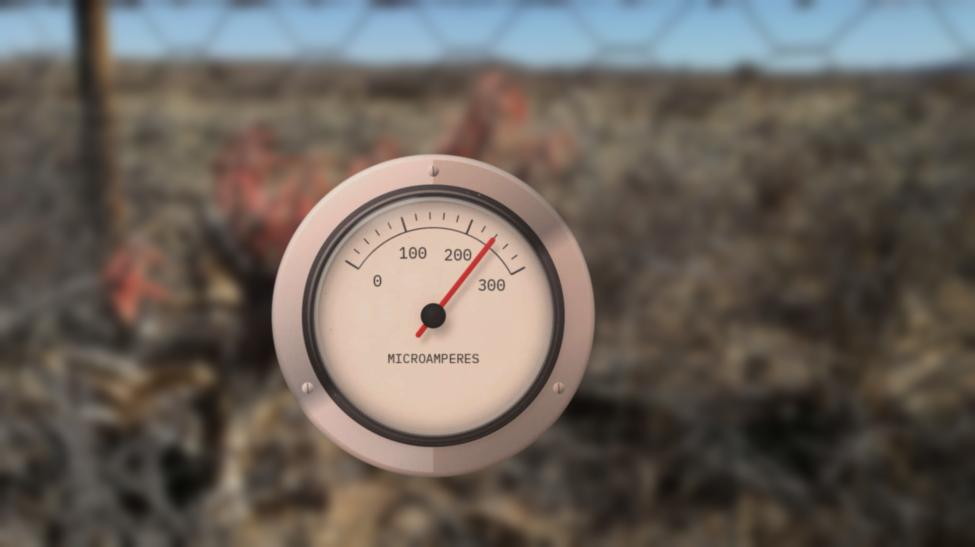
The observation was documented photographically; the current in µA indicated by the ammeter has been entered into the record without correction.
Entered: 240 µA
